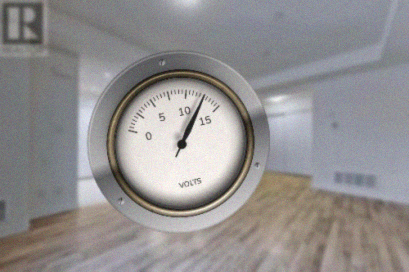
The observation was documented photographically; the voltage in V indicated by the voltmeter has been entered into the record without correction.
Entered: 12.5 V
